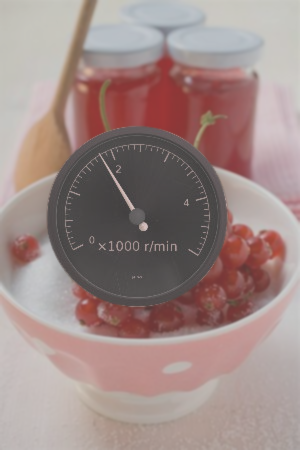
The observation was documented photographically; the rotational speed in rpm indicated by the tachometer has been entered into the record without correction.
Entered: 1800 rpm
